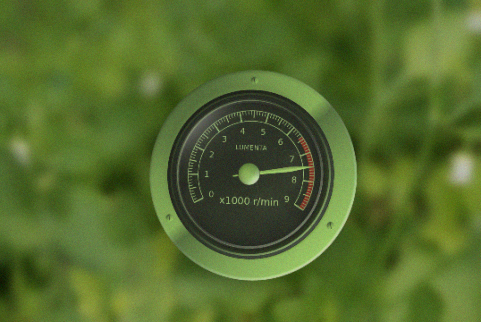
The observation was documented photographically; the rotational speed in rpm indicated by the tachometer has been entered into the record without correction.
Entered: 7500 rpm
